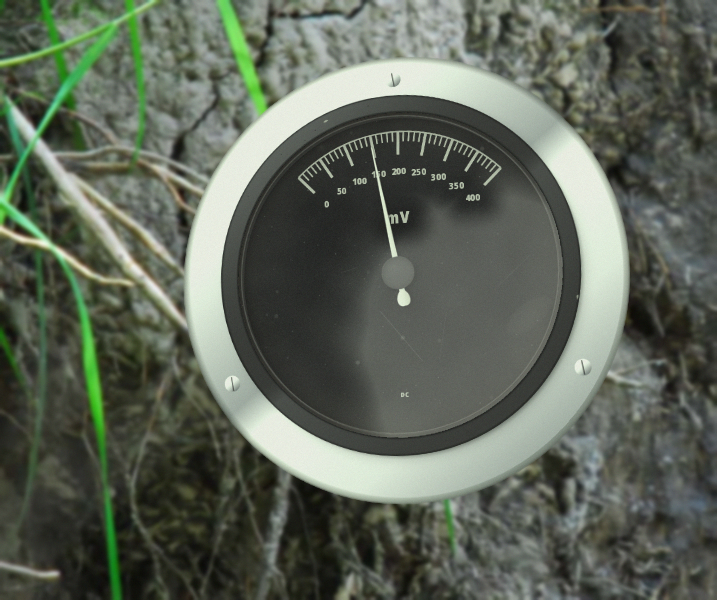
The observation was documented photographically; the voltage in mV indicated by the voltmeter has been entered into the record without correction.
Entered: 150 mV
